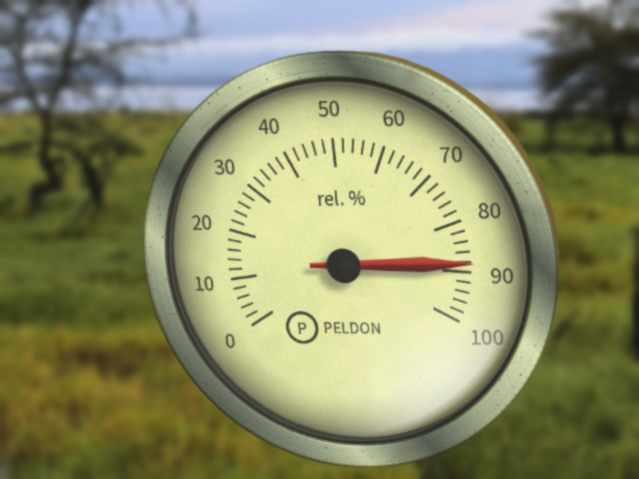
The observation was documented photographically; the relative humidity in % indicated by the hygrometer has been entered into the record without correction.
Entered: 88 %
